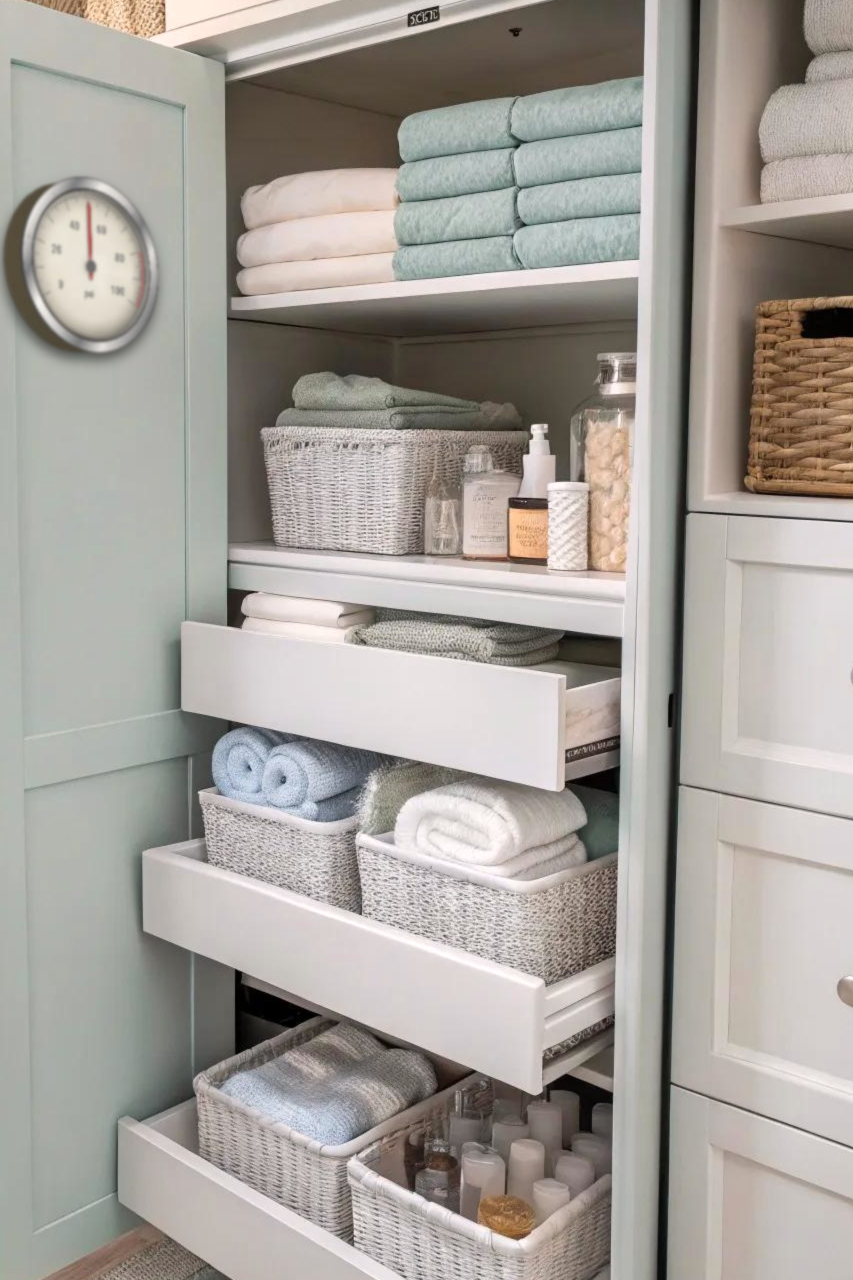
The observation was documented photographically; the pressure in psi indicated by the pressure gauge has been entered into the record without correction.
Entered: 50 psi
